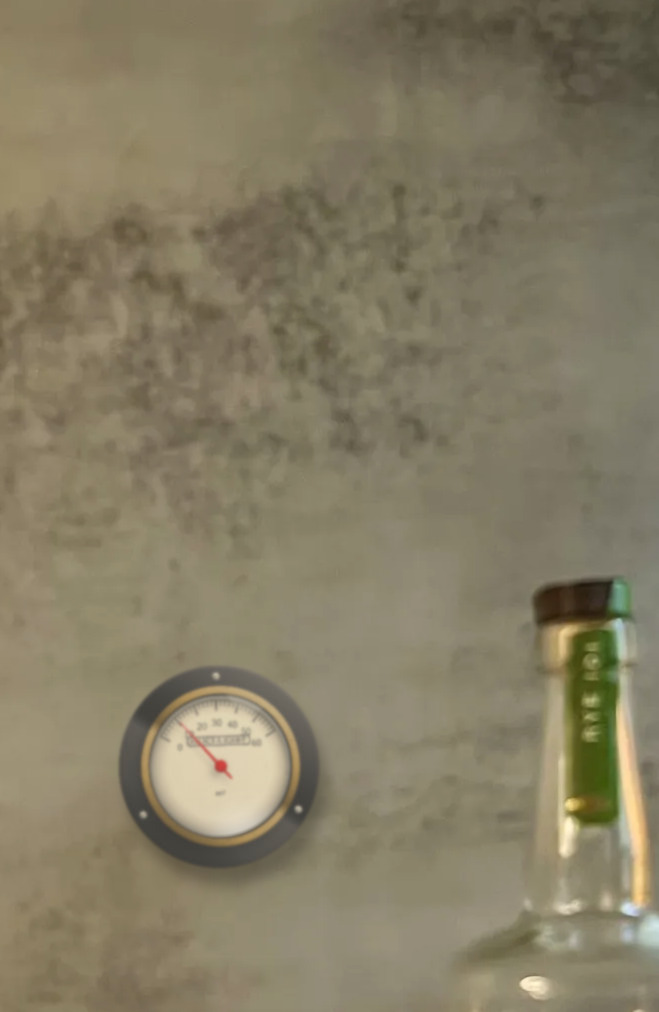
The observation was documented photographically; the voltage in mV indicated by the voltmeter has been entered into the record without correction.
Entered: 10 mV
